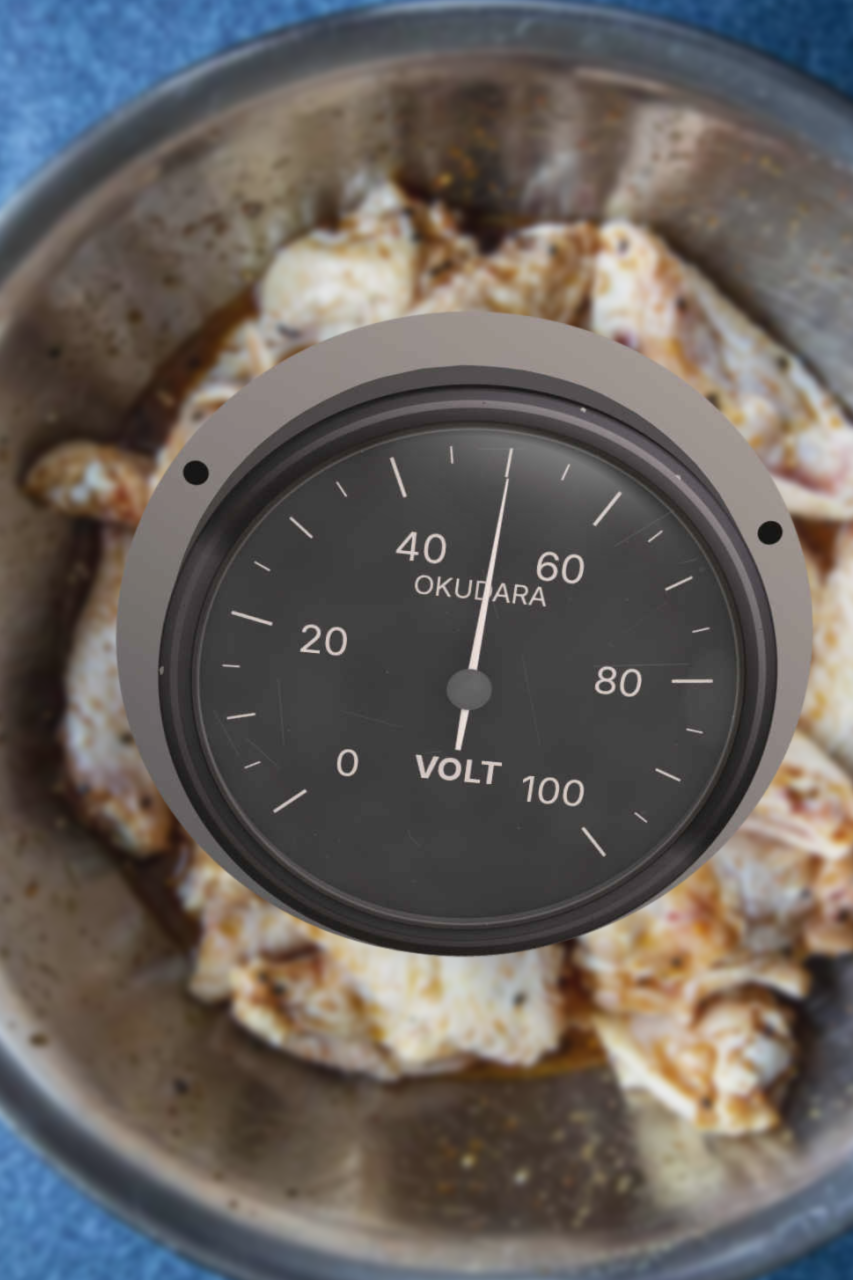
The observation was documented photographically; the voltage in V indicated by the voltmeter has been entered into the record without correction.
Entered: 50 V
